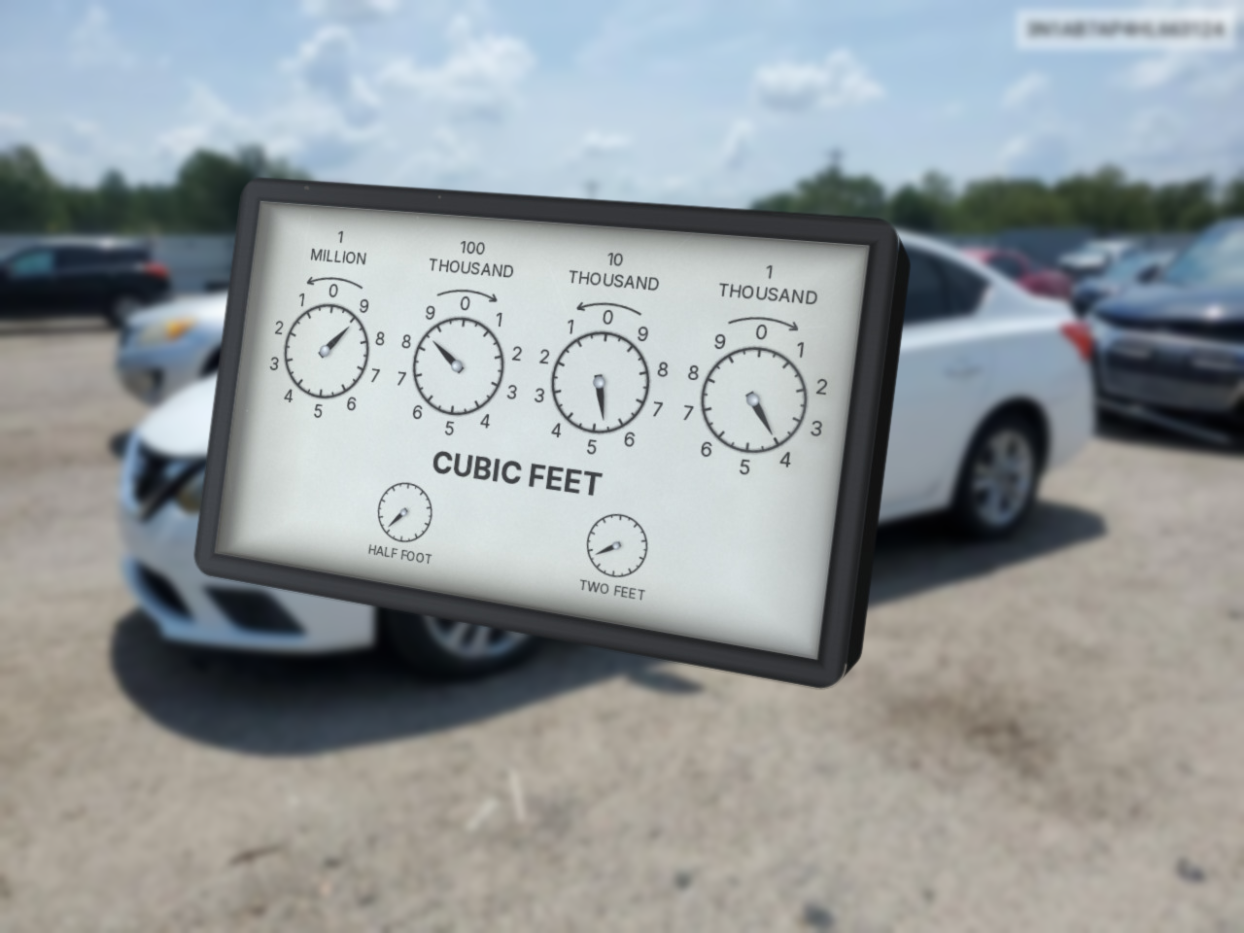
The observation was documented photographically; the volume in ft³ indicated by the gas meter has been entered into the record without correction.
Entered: 885400 ft³
